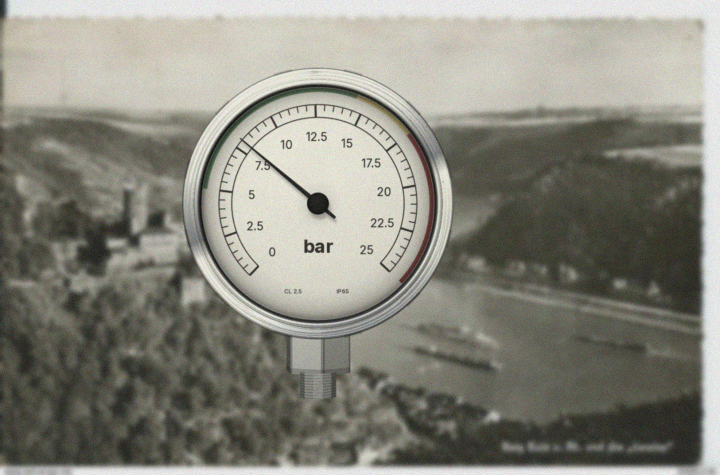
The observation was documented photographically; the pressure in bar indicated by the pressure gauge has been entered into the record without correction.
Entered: 8 bar
